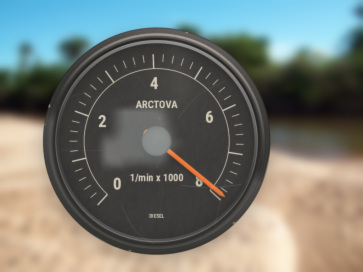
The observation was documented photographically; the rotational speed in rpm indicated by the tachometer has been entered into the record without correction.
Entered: 7900 rpm
